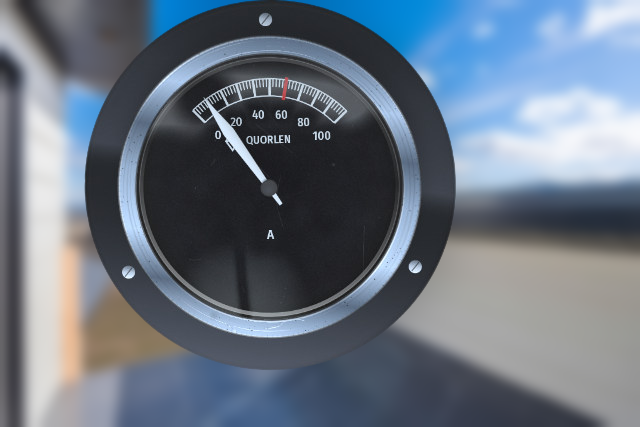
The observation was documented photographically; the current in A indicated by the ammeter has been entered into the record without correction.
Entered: 10 A
